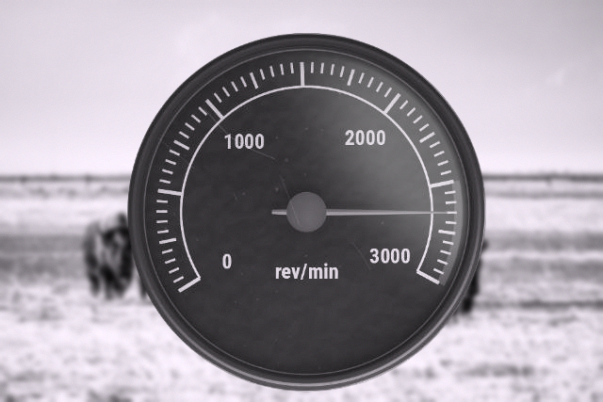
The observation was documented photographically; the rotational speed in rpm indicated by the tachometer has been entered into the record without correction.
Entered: 2650 rpm
